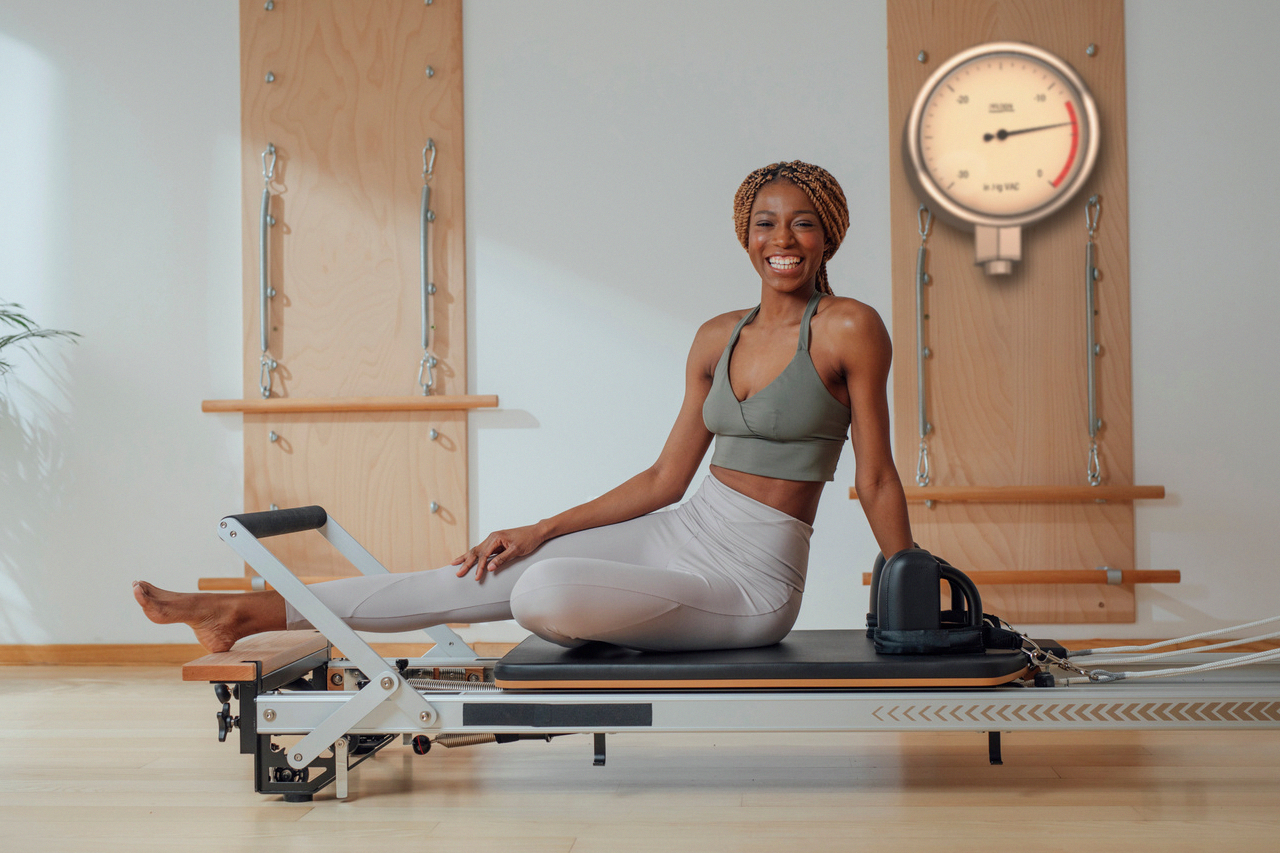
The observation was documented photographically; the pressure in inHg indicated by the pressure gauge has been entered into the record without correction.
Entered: -6 inHg
